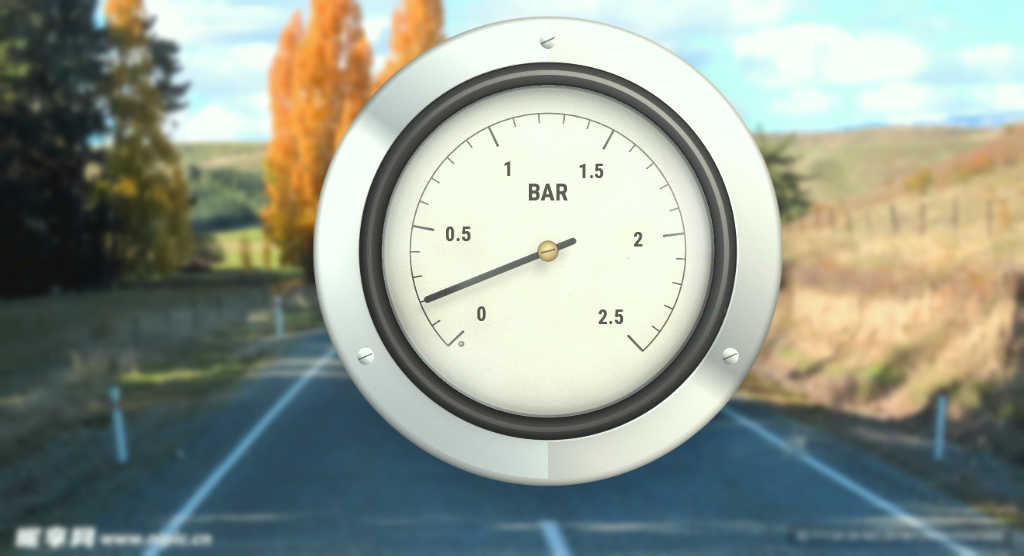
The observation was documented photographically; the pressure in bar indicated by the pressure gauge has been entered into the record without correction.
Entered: 0.2 bar
